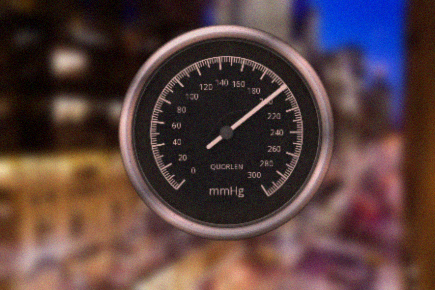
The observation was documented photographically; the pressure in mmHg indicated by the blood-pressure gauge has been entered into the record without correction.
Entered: 200 mmHg
